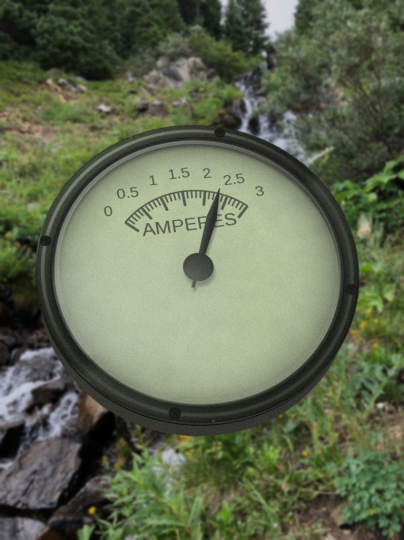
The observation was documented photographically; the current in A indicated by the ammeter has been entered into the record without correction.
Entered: 2.3 A
